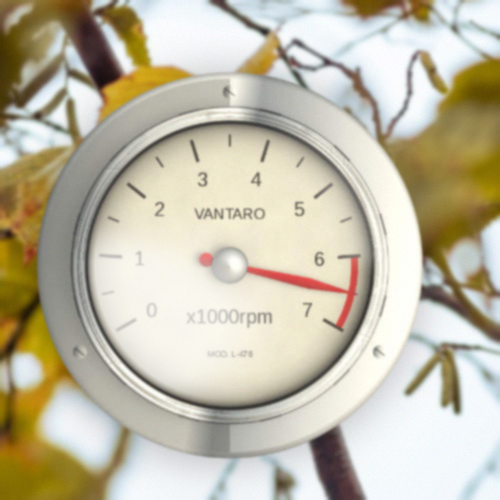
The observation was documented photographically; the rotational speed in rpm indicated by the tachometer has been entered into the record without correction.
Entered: 6500 rpm
